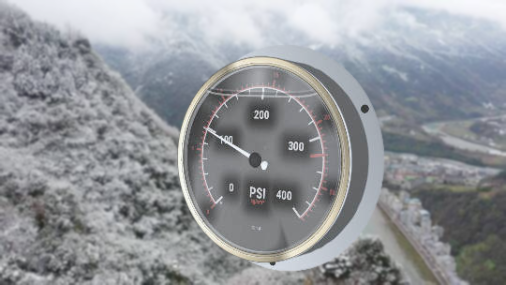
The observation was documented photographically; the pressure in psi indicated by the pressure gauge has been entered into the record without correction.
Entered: 100 psi
